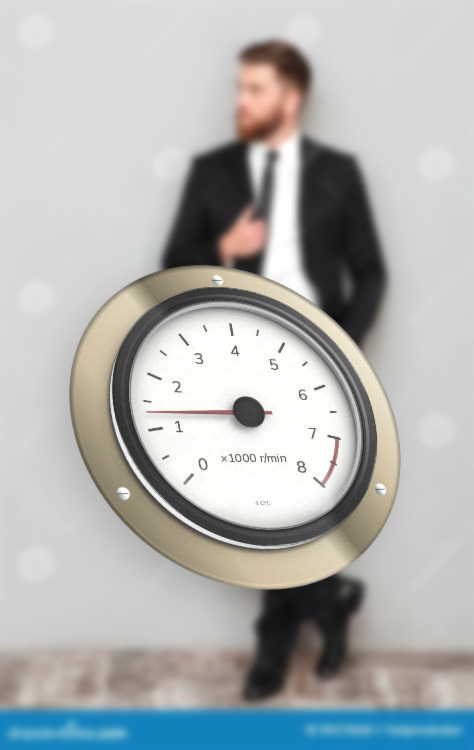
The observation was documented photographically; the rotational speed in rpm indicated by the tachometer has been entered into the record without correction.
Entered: 1250 rpm
